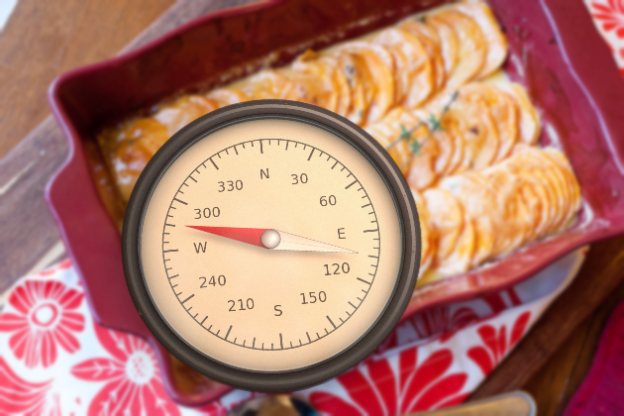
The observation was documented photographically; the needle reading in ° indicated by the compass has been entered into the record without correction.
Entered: 285 °
